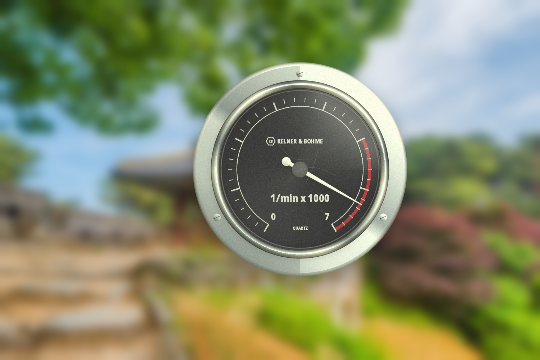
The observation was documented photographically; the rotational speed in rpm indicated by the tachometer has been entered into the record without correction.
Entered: 6300 rpm
